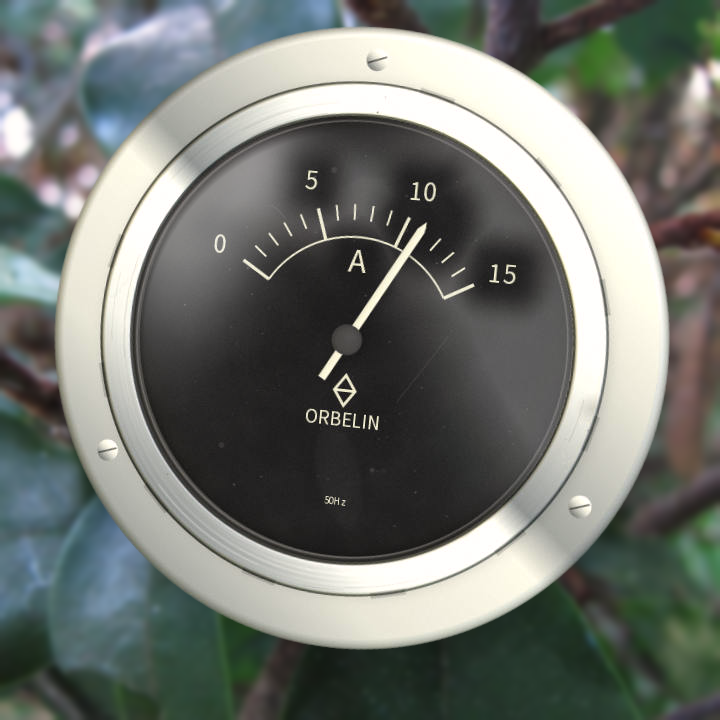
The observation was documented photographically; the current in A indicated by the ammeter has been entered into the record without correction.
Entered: 11 A
